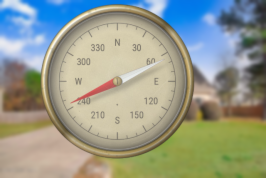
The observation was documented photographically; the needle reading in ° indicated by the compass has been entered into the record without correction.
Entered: 245 °
